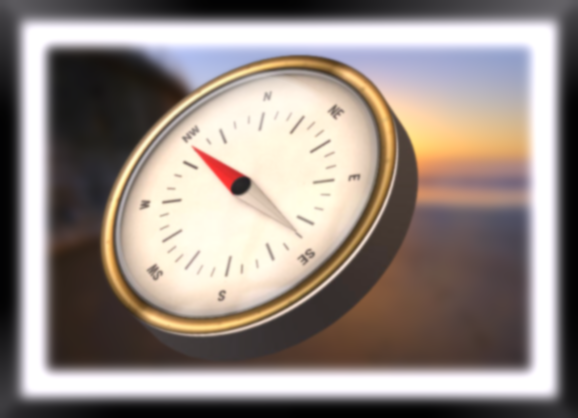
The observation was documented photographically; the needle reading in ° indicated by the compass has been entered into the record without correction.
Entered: 310 °
